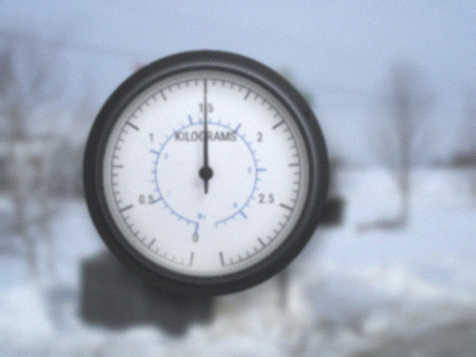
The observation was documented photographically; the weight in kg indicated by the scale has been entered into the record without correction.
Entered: 1.5 kg
